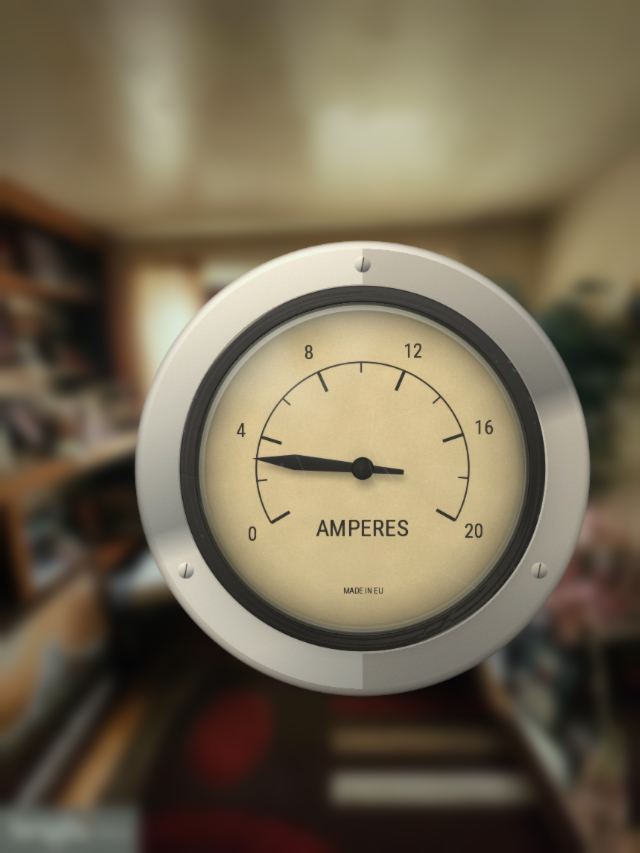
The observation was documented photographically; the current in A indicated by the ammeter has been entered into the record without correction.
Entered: 3 A
